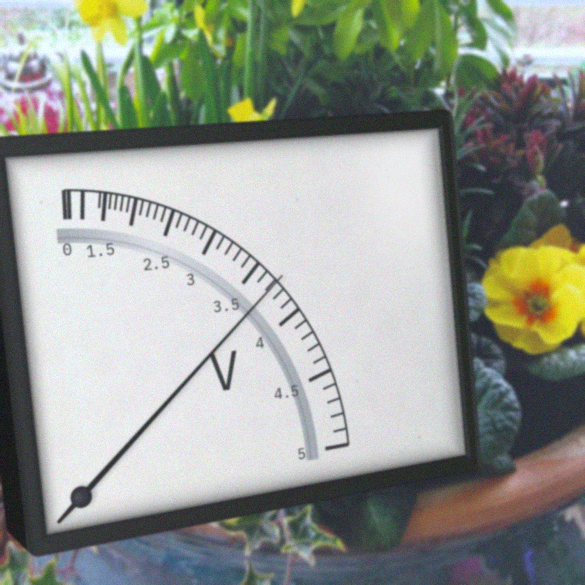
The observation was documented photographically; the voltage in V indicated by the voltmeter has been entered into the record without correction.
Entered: 3.7 V
